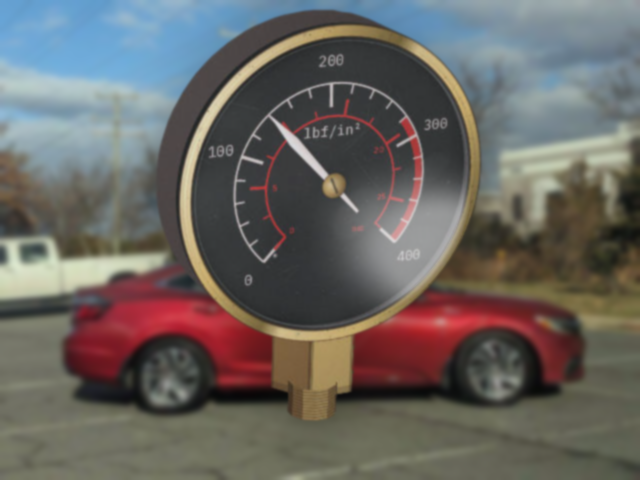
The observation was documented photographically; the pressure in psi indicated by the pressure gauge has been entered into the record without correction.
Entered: 140 psi
